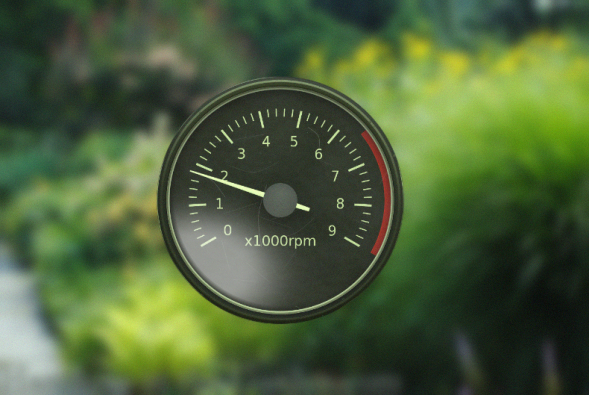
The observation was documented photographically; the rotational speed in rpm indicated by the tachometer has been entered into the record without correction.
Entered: 1800 rpm
